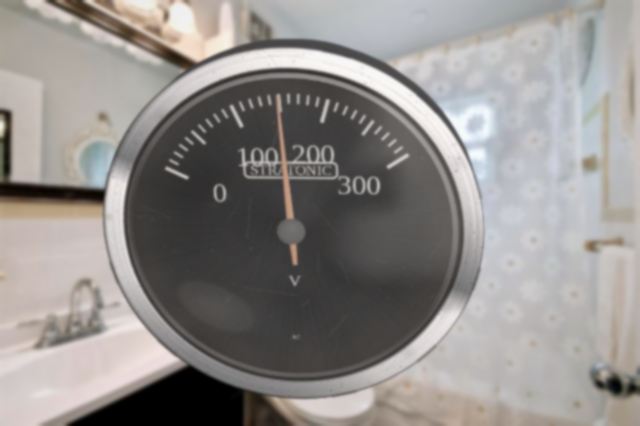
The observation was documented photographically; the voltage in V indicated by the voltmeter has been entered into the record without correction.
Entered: 150 V
